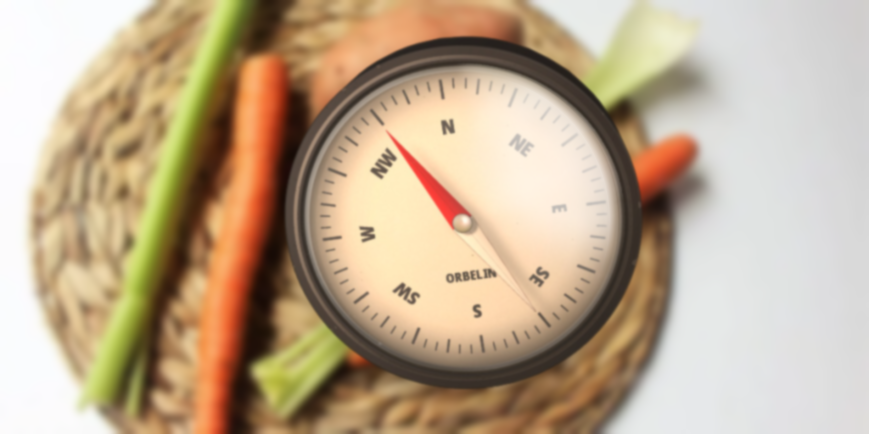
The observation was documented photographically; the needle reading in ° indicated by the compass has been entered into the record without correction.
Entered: 330 °
